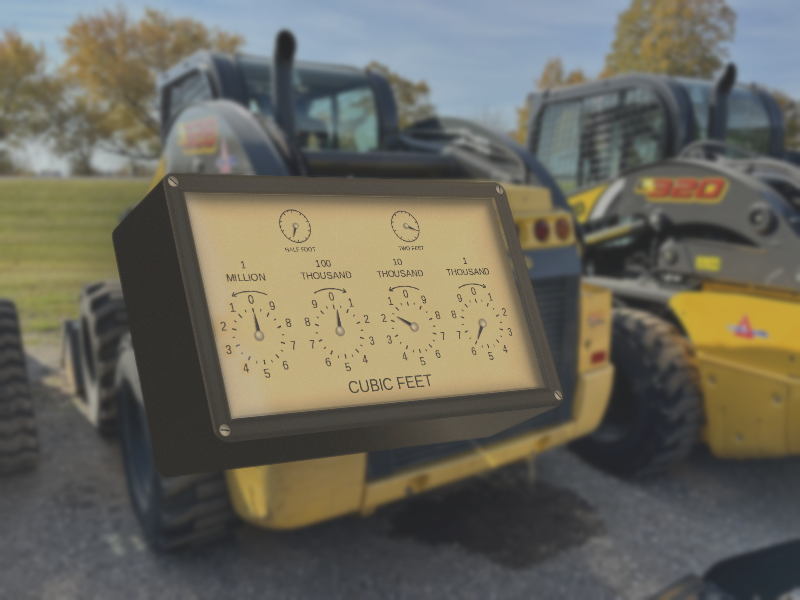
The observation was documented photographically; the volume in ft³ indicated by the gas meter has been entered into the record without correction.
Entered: 1600 ft³
